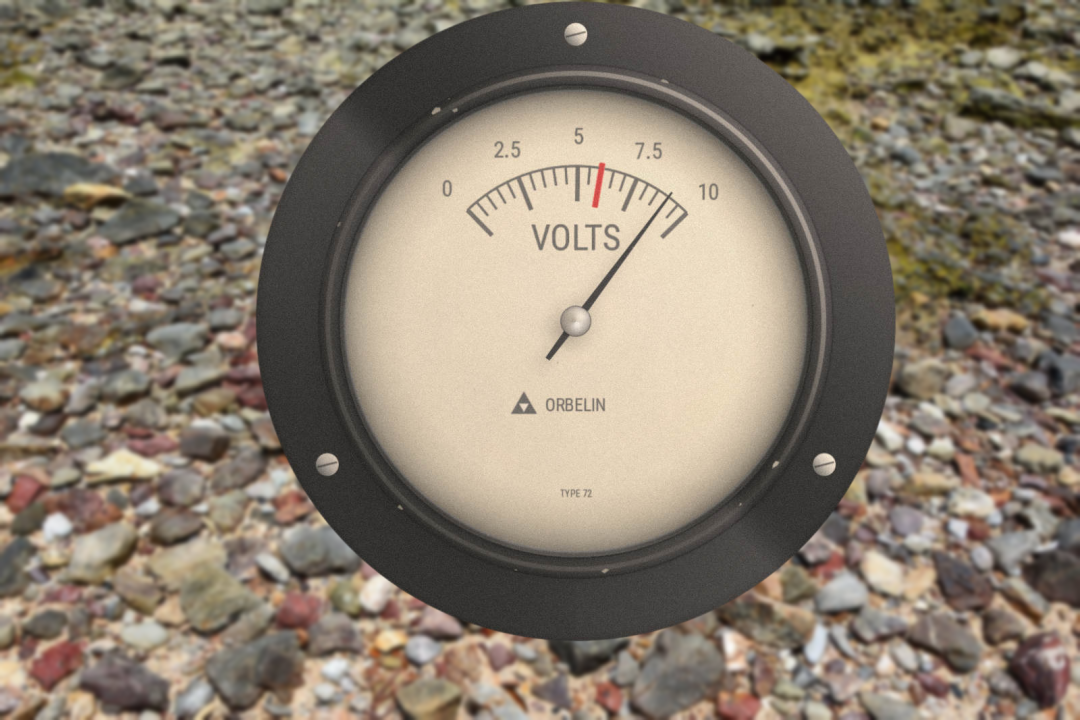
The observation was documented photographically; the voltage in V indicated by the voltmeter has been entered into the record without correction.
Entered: 9 V
